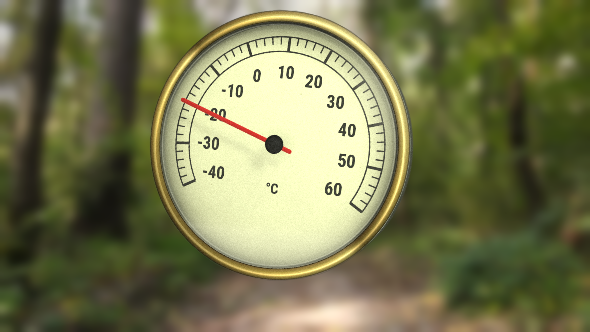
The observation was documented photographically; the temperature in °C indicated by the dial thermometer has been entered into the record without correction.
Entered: -20 °C
